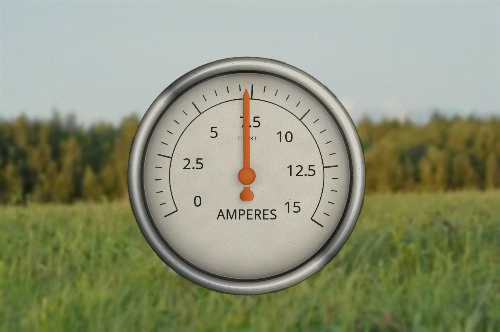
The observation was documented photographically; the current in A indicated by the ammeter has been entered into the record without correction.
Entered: 7.25 A
